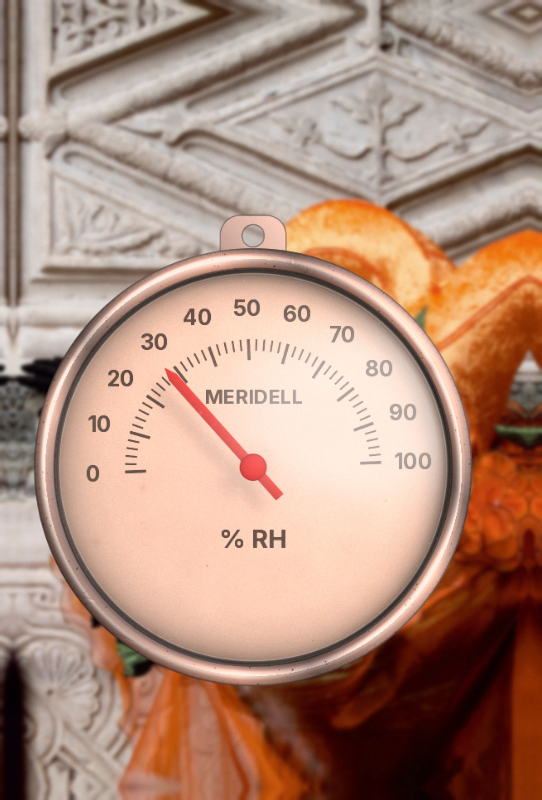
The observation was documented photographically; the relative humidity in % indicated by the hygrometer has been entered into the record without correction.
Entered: 28 %
